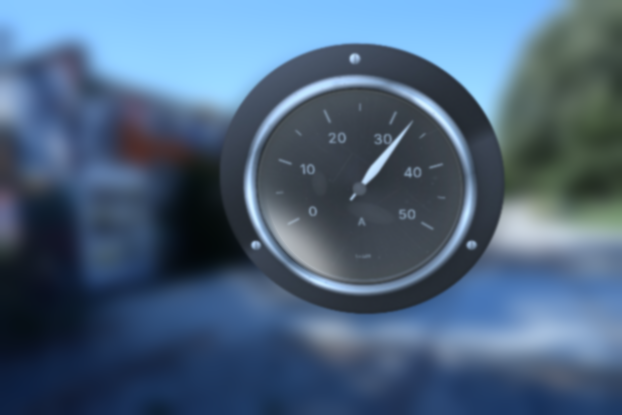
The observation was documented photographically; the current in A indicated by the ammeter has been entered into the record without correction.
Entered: 32.5 A
